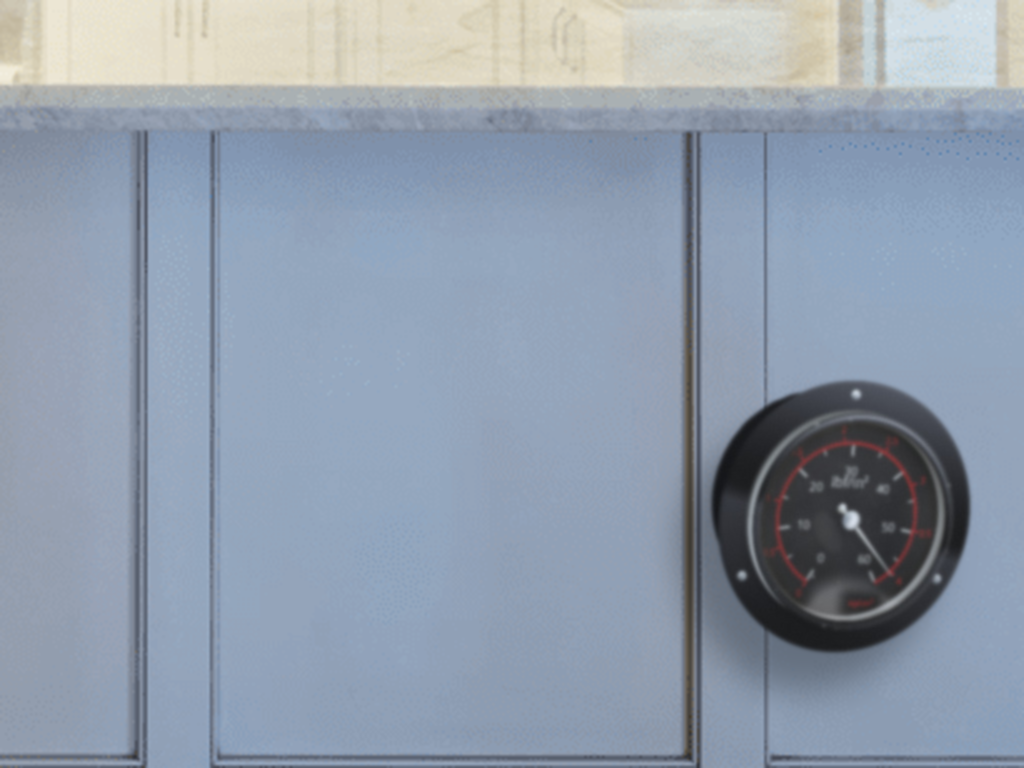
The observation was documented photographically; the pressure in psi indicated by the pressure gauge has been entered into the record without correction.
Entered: 57.5 psi
